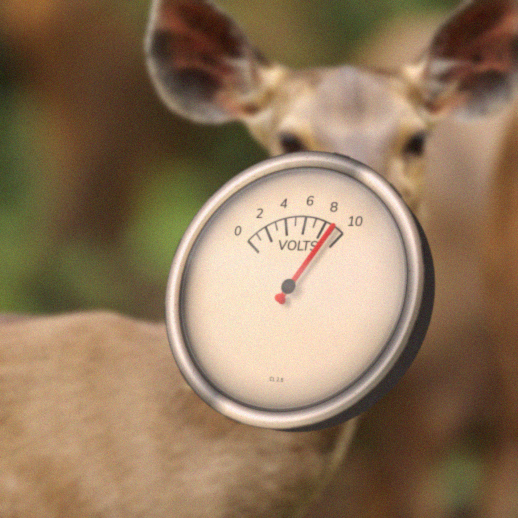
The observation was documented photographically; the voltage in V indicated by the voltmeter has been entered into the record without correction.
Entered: 9 V
